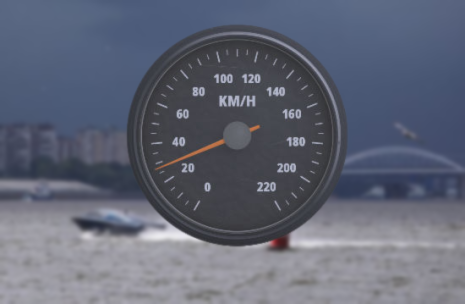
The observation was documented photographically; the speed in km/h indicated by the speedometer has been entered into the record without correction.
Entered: 27.5 km/h
